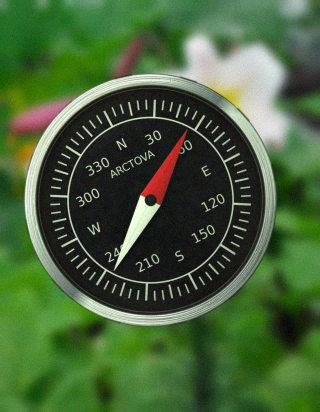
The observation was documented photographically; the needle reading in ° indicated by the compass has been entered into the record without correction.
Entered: 55 °
